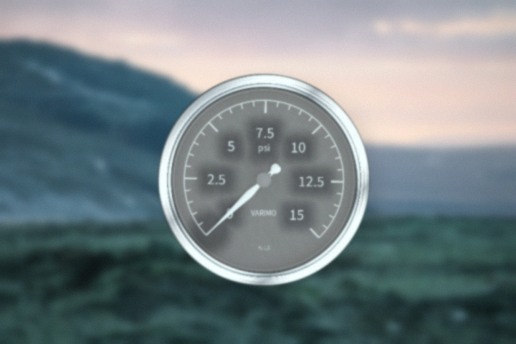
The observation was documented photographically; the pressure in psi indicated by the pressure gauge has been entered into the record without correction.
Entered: 0 psi
